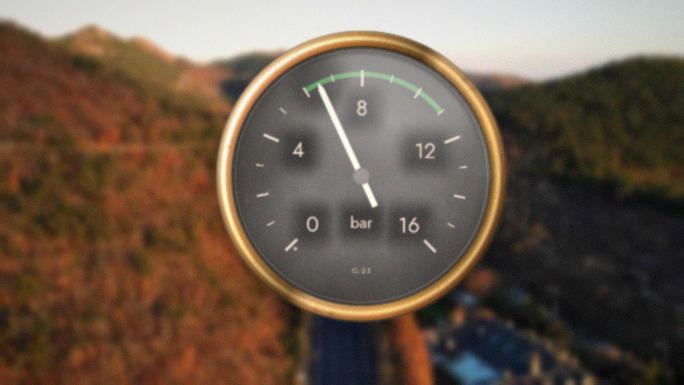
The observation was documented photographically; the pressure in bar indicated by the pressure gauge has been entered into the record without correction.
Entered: 6.5 bar
